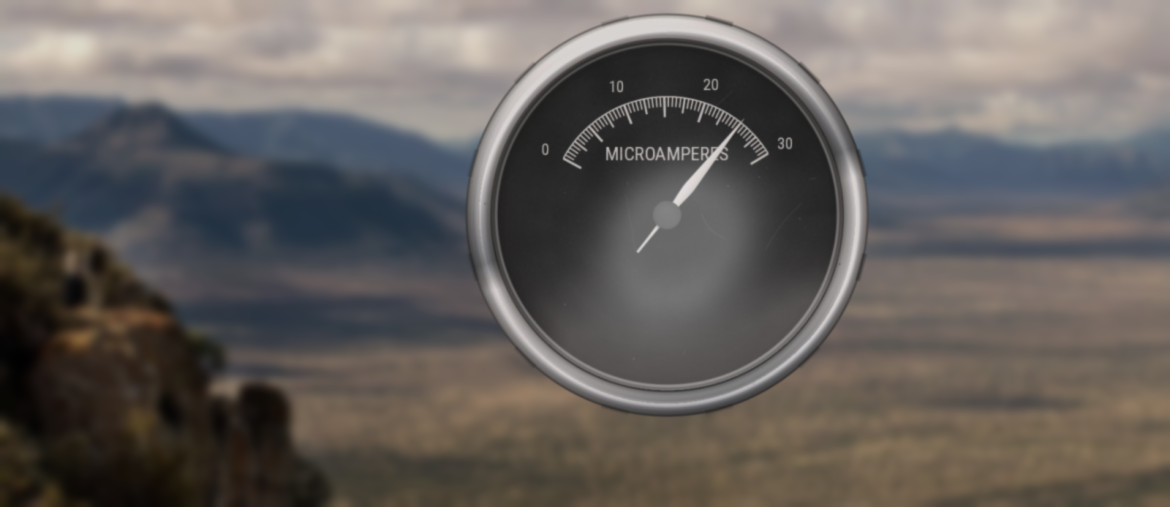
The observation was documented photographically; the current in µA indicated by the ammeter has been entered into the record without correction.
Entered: 25 µA
